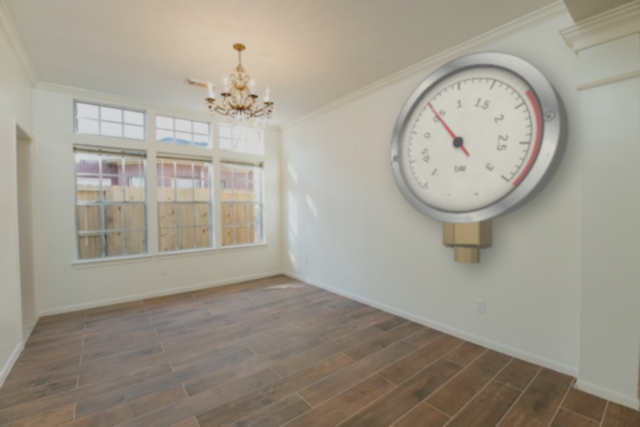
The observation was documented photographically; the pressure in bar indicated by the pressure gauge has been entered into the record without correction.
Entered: 0.5 bar
